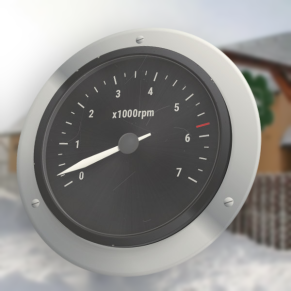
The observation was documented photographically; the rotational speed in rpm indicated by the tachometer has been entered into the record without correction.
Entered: 250 rpm
